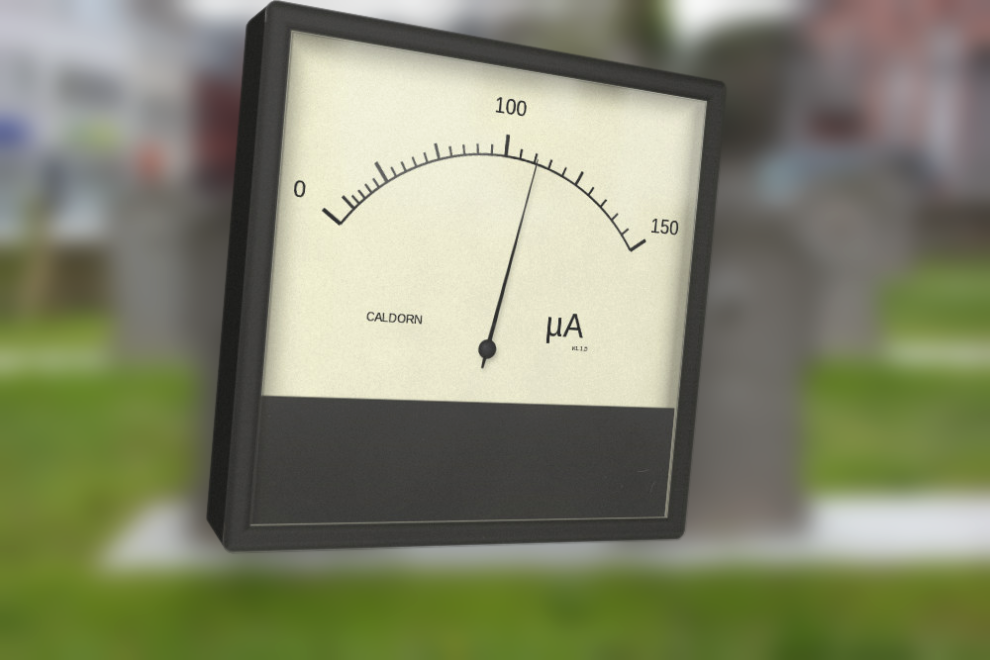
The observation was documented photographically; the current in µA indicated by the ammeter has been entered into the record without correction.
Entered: 110 µA
